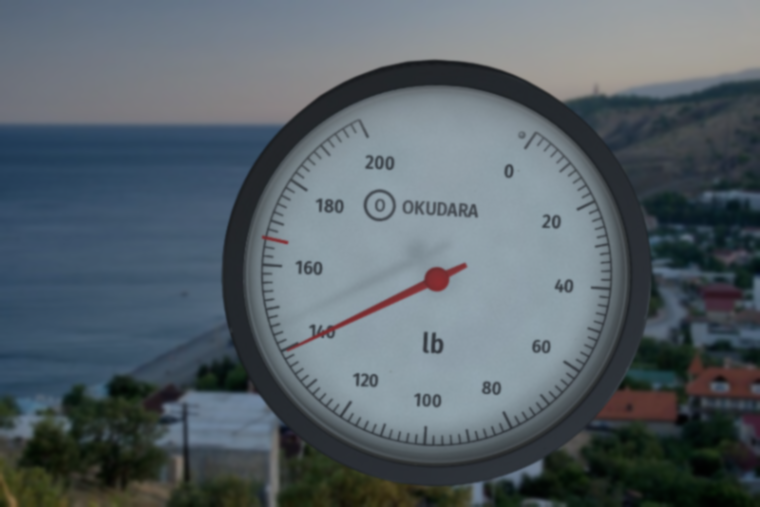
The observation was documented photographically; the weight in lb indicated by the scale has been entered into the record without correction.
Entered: 140 lb
